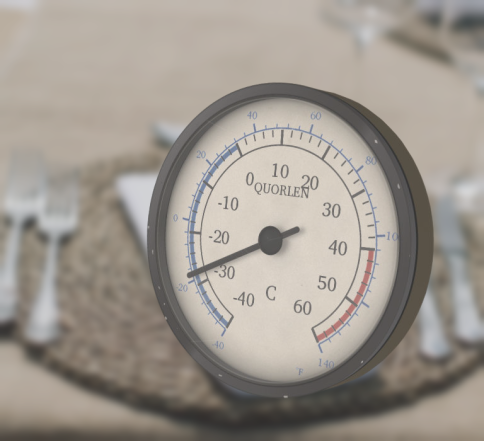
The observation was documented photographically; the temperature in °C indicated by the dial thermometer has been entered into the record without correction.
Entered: -28 °C
